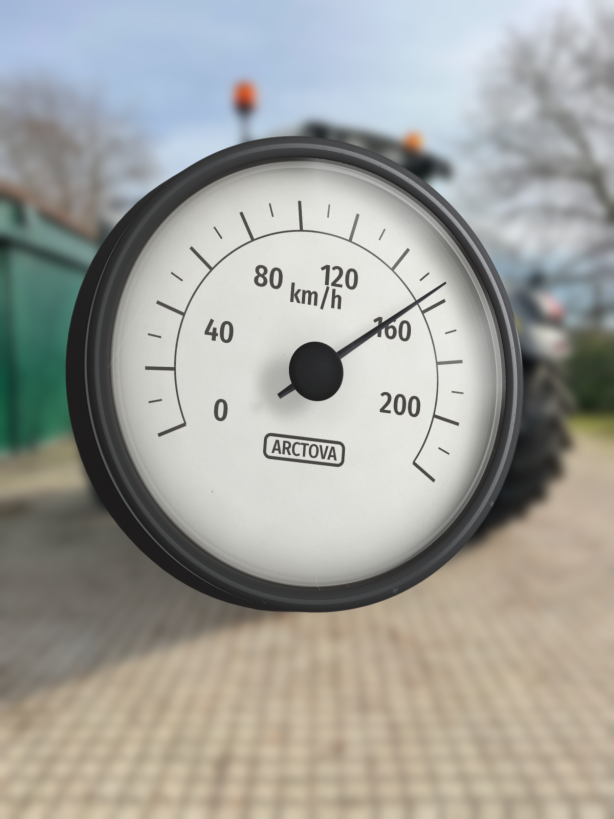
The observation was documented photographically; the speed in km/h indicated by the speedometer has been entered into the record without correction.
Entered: 155 km/h
